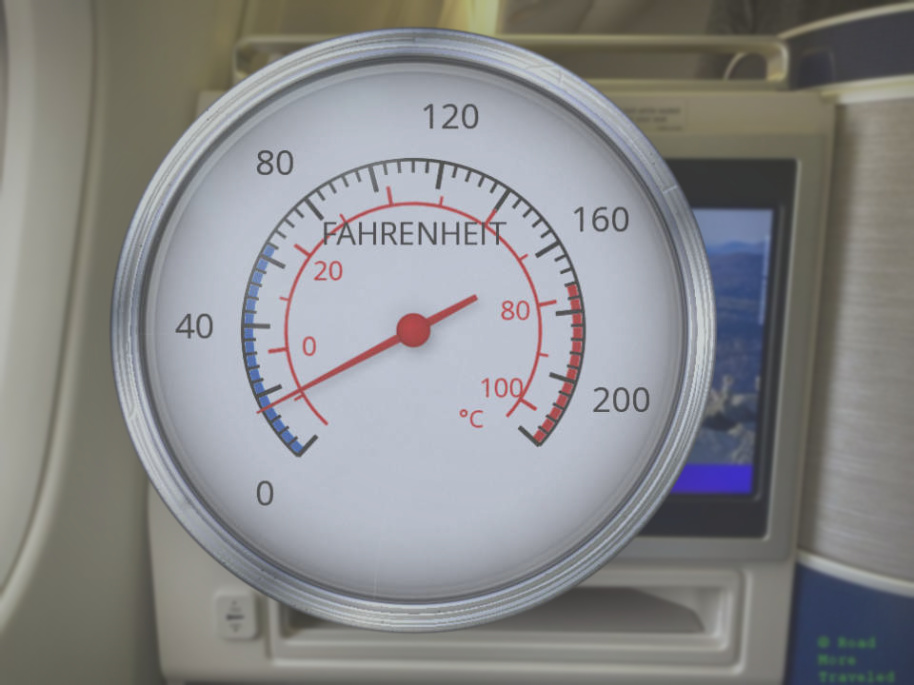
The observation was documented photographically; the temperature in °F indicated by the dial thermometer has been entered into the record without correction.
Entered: 16 °F
